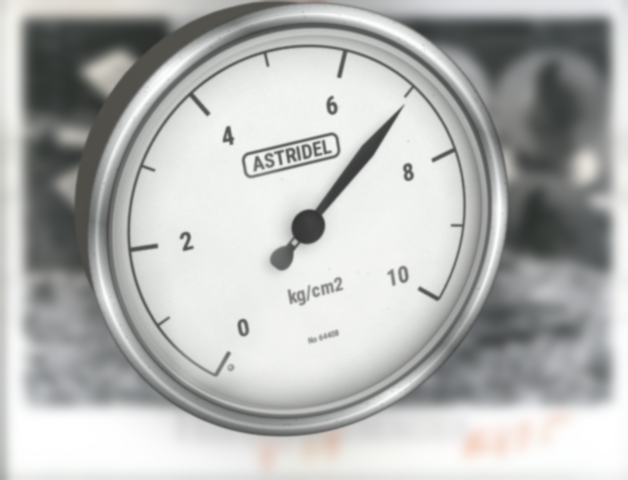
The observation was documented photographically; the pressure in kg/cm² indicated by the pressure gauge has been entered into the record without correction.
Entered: 7 kg/cm²
